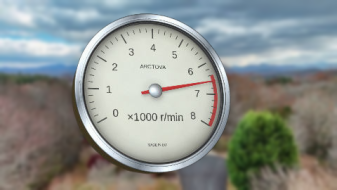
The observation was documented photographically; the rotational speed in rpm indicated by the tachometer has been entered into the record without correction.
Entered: 6600 rpm
